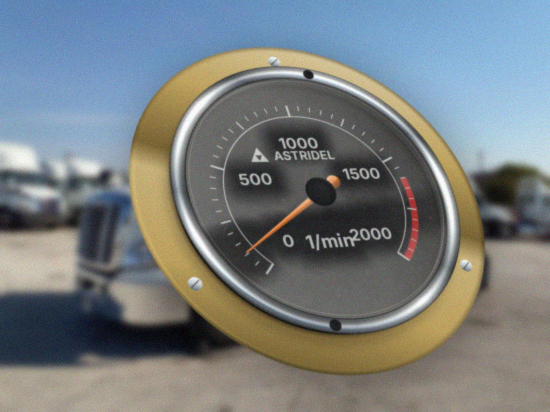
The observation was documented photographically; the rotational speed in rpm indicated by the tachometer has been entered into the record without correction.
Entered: 100 rpm
